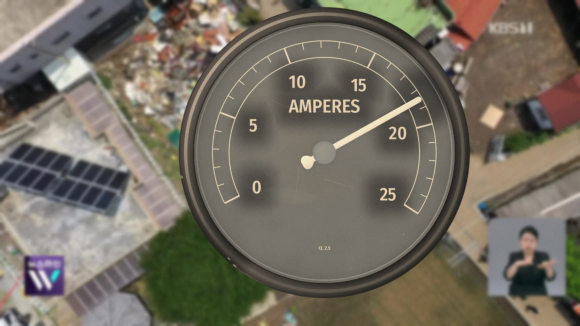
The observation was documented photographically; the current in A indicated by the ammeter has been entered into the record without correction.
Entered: 18.5 A
